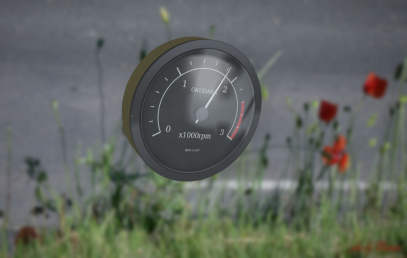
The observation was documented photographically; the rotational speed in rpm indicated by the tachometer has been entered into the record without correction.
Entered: 1800 rpm
